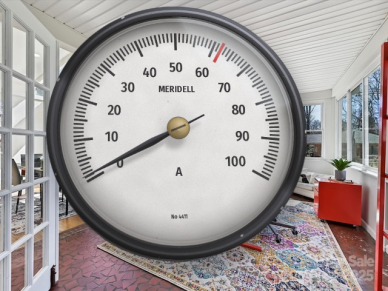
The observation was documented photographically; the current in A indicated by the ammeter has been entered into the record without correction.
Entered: 1 A
